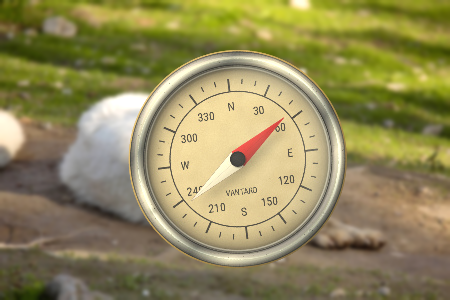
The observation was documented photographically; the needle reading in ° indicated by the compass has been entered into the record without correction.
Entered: 55 °
